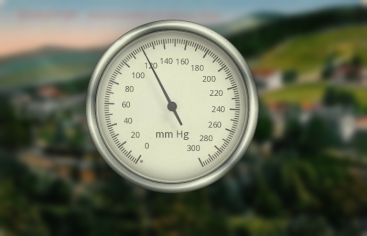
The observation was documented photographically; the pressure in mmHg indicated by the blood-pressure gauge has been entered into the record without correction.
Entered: 120 mmHg
